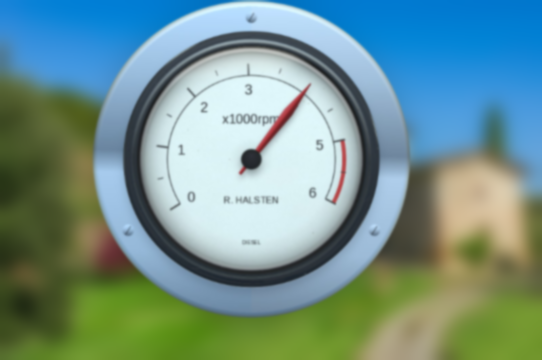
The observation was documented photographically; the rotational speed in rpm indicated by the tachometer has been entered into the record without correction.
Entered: 4000 rpm
